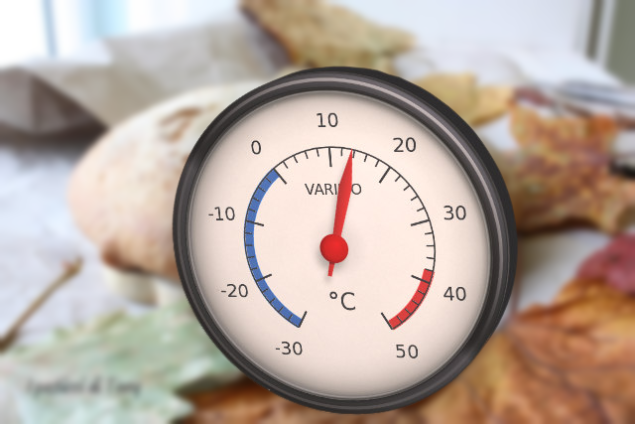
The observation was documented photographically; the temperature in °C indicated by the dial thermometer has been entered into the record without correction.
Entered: 14 °C
